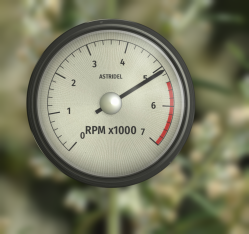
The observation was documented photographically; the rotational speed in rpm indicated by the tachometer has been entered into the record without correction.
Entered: 5100 rpm
